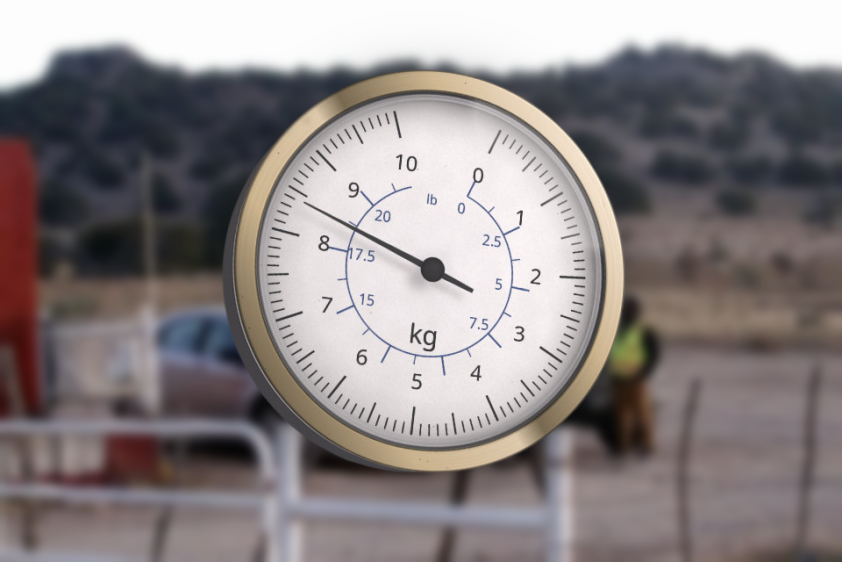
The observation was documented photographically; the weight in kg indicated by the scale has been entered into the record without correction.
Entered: 8.4 kg
